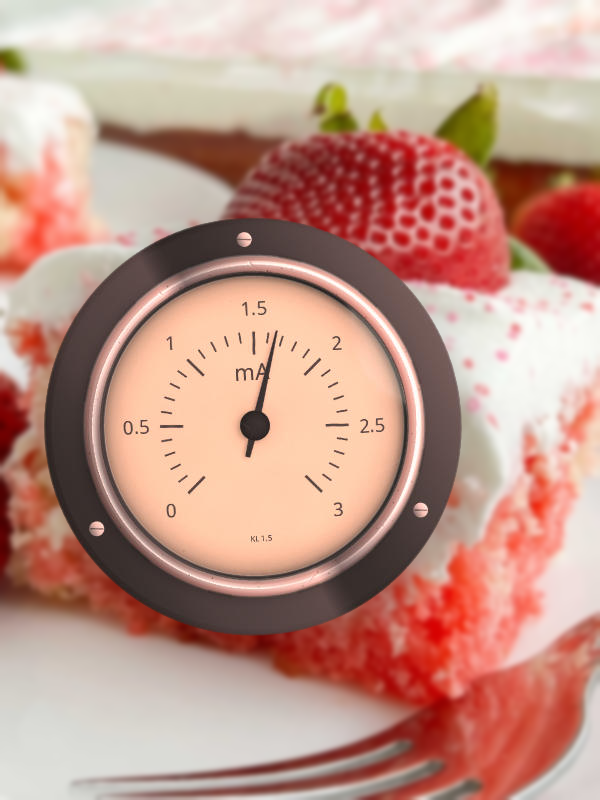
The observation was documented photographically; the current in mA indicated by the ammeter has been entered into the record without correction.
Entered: 1.65 mA
